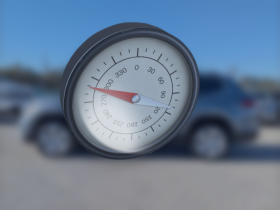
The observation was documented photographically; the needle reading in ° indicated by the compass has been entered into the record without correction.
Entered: 290 °
